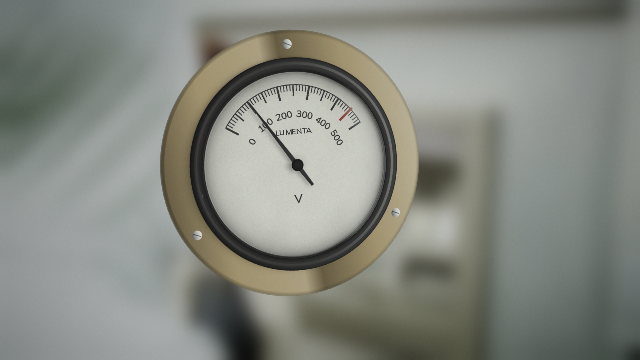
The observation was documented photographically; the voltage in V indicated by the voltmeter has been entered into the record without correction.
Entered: 100 V
